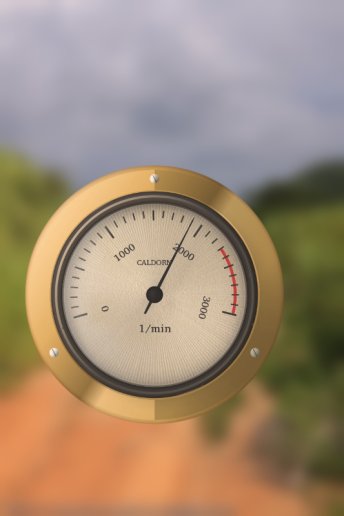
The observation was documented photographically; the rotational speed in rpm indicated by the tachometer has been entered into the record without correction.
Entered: 1900 rpm
